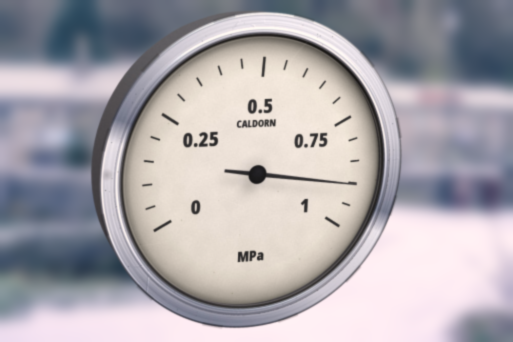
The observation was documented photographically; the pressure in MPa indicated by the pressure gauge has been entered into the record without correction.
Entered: 0.9 MPa
